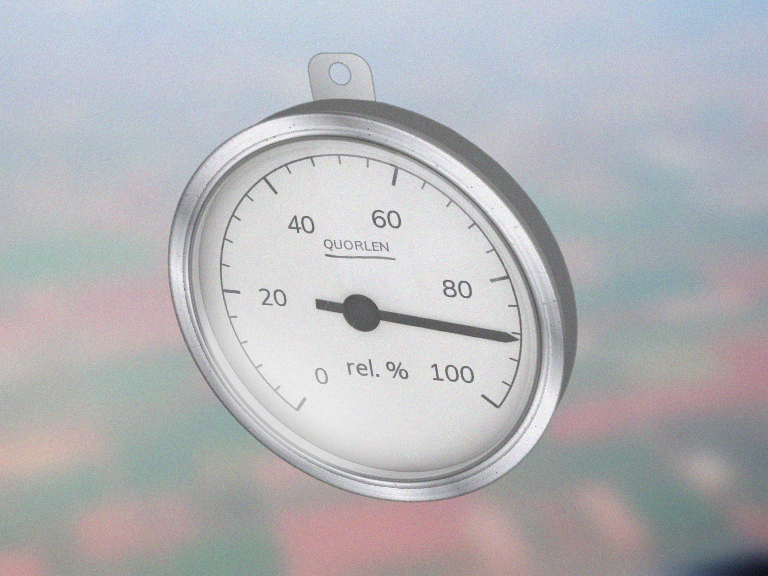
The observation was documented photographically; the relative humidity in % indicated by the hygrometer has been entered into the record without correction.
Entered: 88 %
